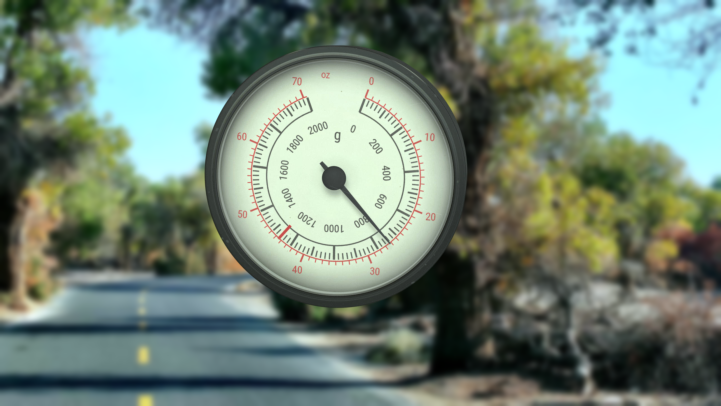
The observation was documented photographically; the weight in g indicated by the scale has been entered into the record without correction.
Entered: 740 g
